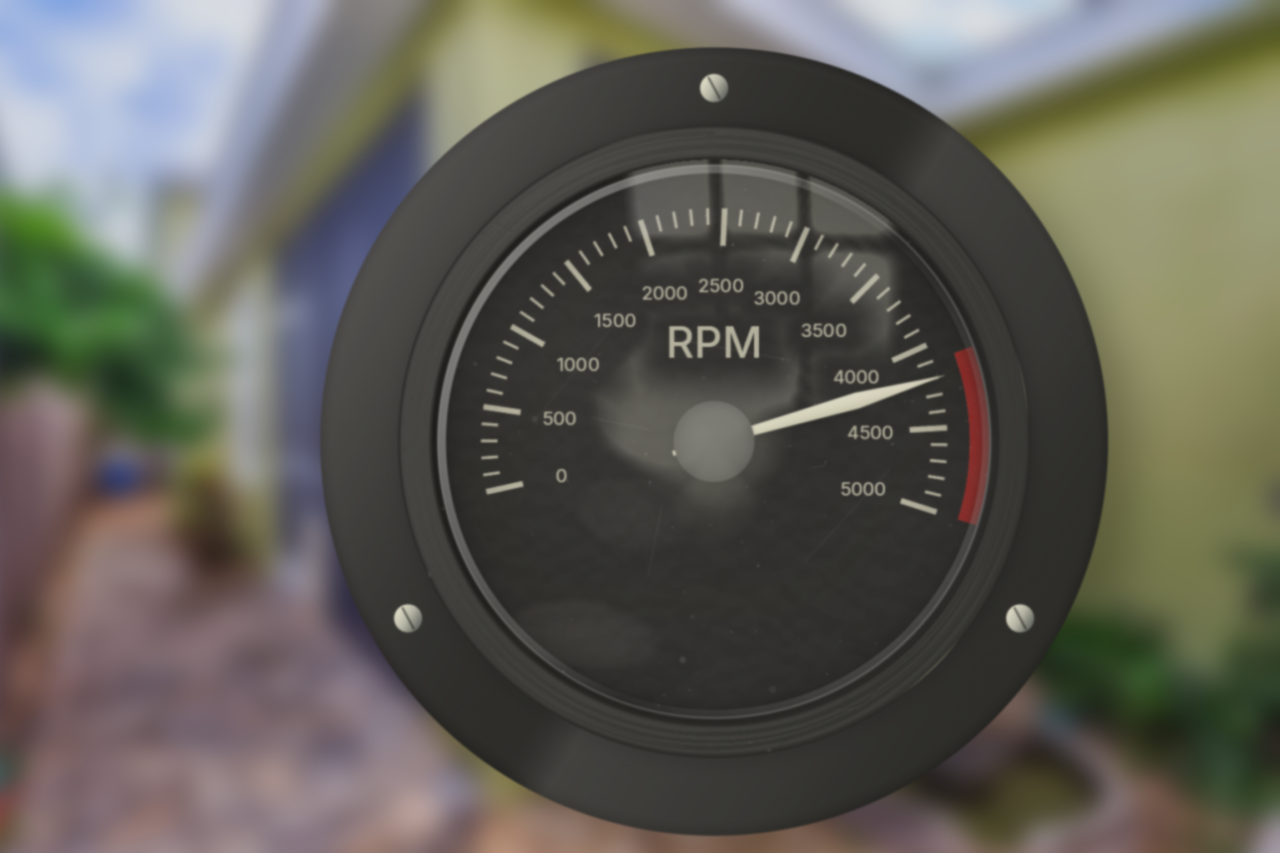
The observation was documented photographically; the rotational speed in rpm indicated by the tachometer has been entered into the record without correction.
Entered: 4200 rpm
